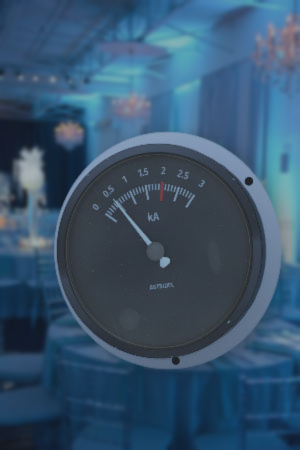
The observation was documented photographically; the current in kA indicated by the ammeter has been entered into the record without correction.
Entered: 0.5 kA
